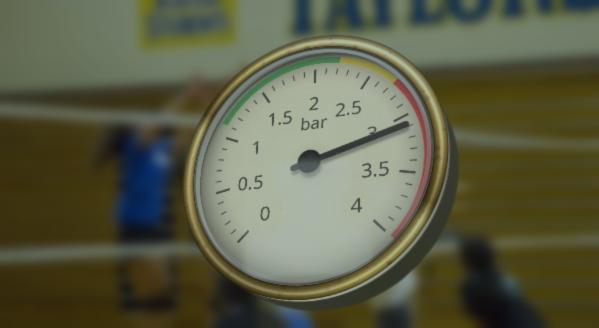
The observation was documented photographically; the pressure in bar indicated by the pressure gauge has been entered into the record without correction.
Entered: 3.1 bar
